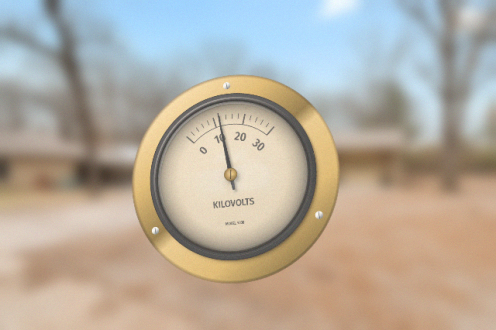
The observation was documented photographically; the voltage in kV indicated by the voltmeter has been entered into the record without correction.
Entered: 12 kV
